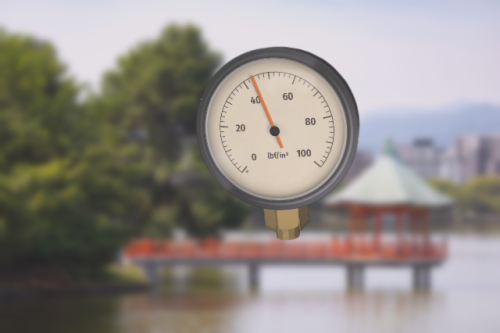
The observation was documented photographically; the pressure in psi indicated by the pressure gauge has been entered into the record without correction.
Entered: 44 psi
